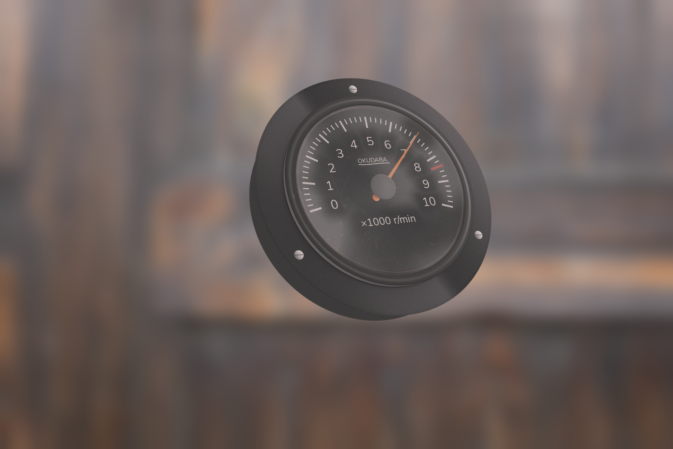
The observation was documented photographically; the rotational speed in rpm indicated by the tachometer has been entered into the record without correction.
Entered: 7000 rpm
